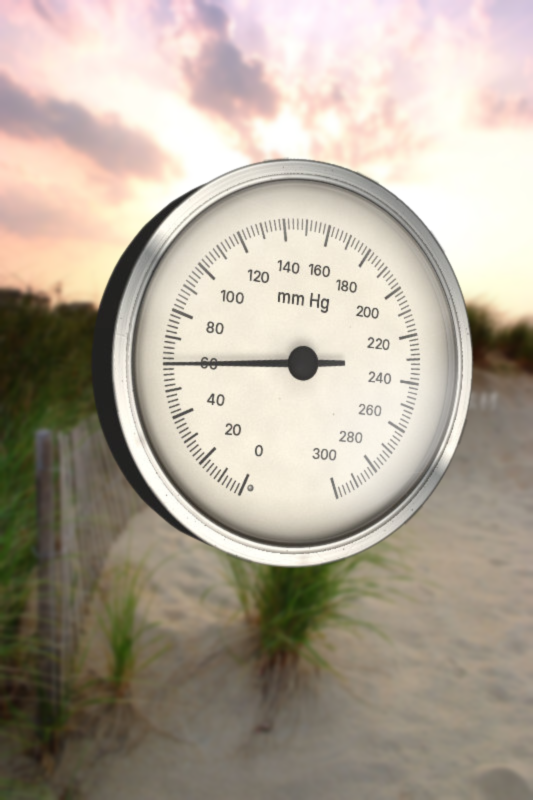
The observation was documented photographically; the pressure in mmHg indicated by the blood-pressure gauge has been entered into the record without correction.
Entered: 60 mmHg
